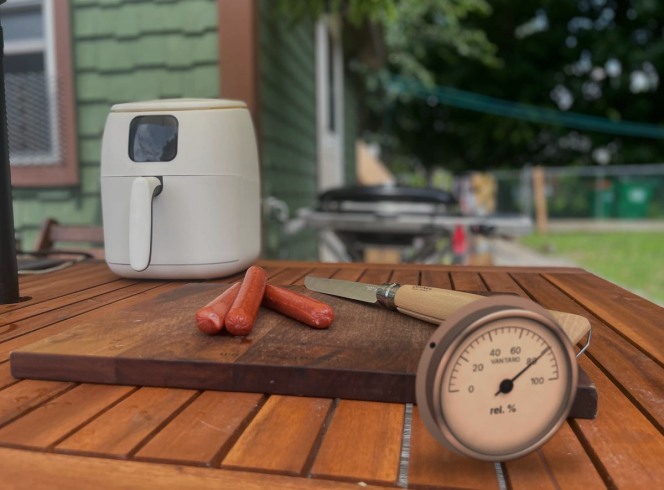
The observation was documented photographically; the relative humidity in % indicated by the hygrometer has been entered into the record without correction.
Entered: 80 %
